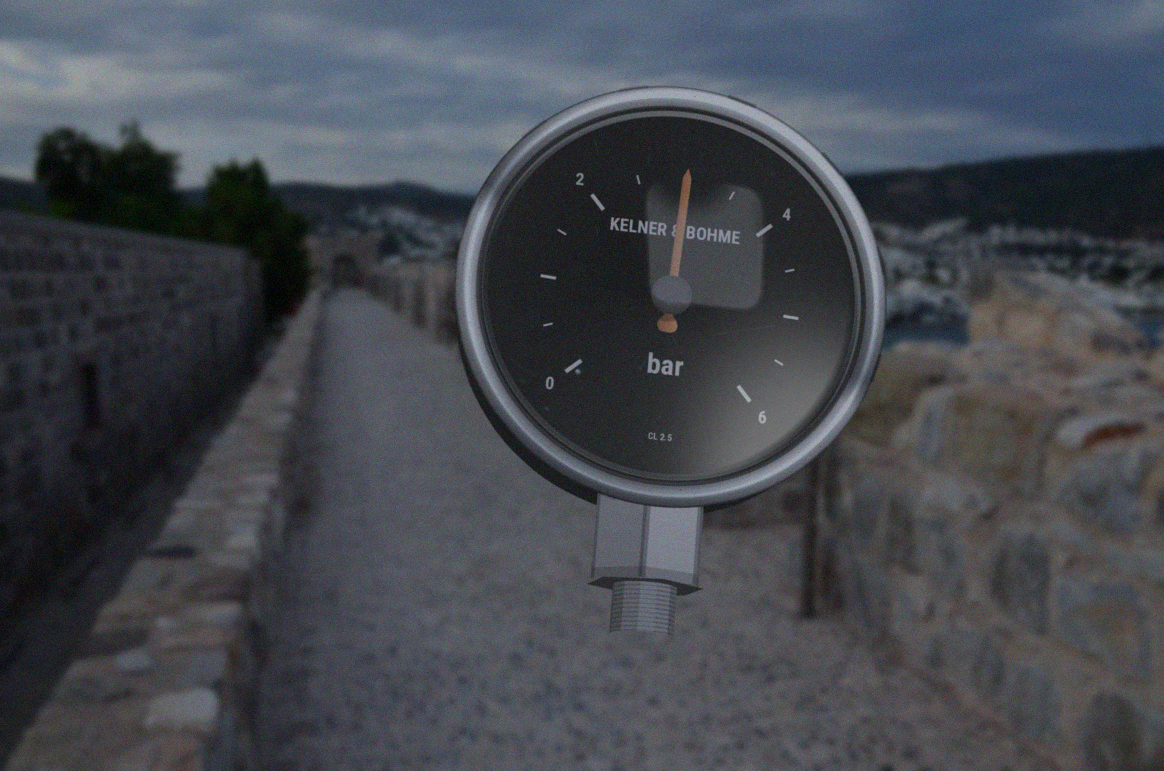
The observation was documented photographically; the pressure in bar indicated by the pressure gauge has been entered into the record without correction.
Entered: 3 bar
